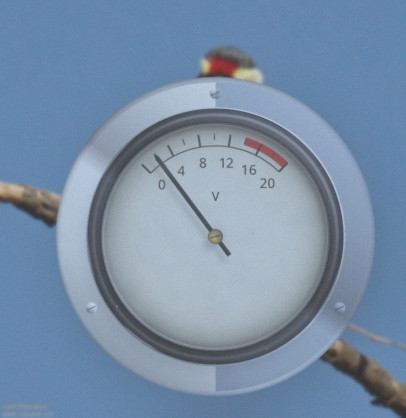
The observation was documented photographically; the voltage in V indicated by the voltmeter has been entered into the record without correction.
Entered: 2 V
